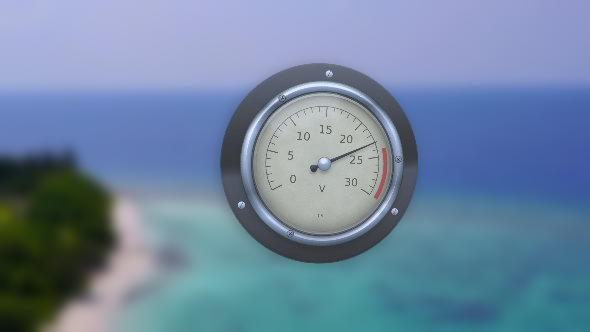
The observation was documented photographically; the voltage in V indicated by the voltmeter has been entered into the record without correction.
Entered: 23 V
